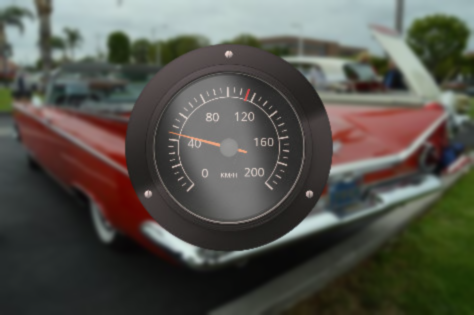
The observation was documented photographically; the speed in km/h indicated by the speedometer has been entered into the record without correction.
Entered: 45 km/h
